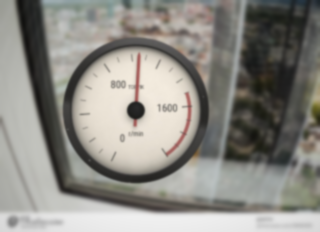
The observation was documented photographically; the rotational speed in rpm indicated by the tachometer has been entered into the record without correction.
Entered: 1050 rpm
